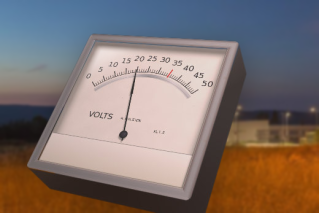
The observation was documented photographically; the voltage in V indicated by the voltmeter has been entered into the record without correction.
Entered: 20 V
